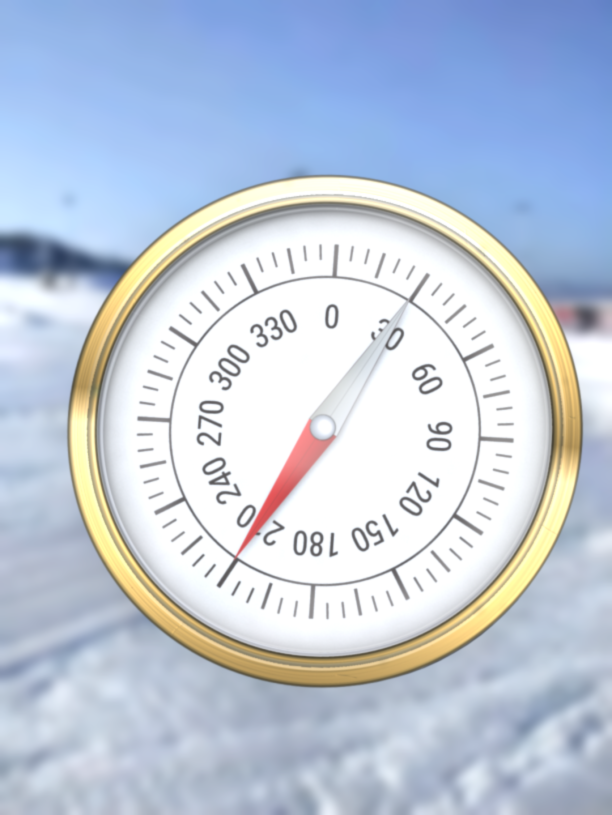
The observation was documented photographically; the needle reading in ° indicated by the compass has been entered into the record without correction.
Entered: 210 °
